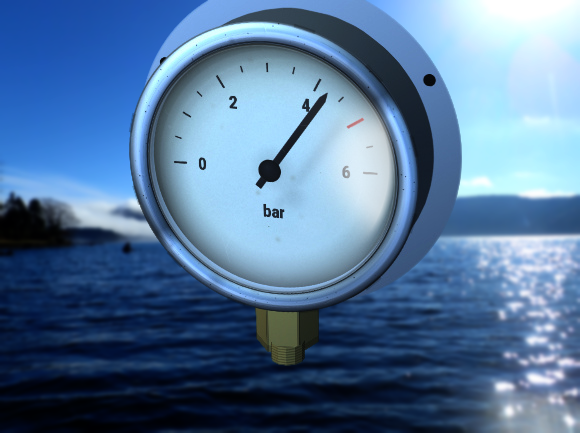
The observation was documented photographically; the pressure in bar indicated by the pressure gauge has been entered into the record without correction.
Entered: 4.25 bar
